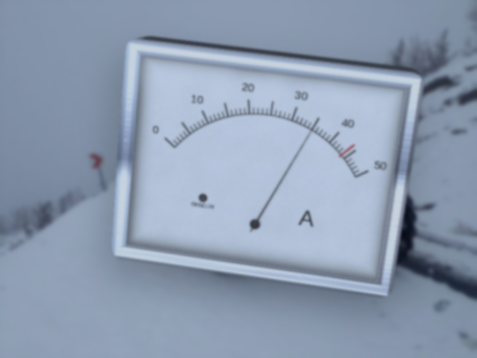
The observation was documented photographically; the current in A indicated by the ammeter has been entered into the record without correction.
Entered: 35 A
